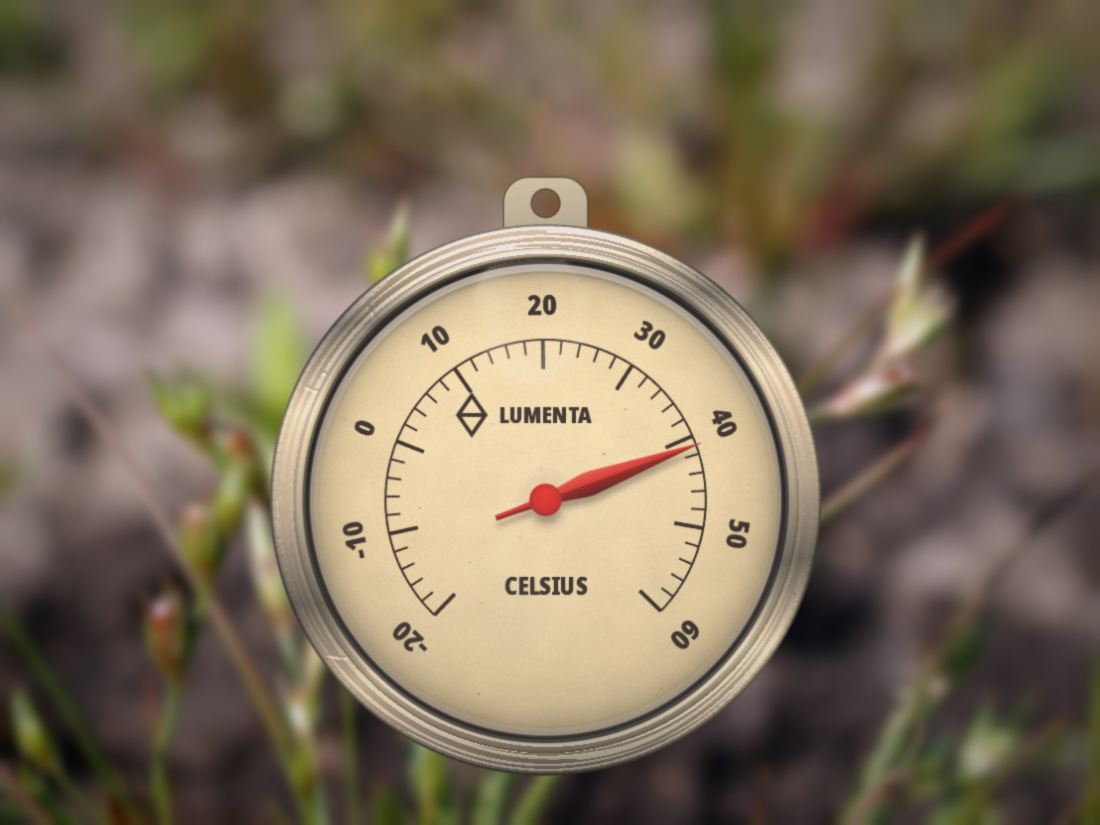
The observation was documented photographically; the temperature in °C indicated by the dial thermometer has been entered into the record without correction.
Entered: 41 °C
